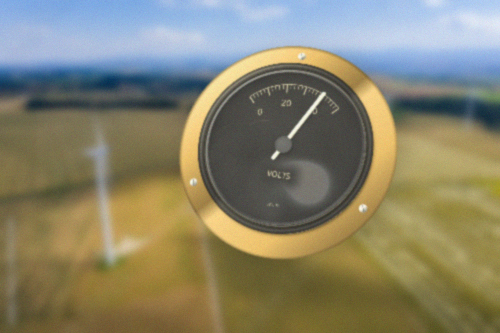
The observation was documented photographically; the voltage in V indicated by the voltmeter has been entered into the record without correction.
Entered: 40 V
